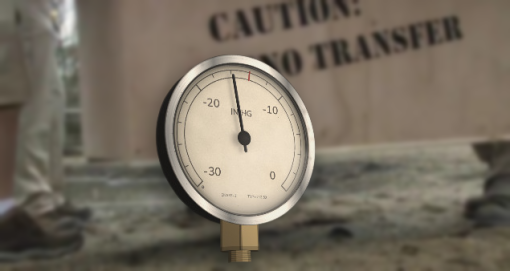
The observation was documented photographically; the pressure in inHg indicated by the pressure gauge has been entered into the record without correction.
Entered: -16 inHg
